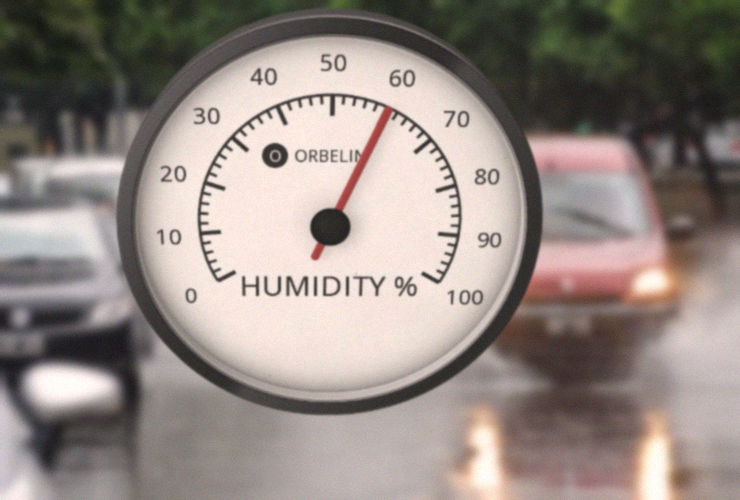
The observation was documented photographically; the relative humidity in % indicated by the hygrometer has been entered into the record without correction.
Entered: 60 %
